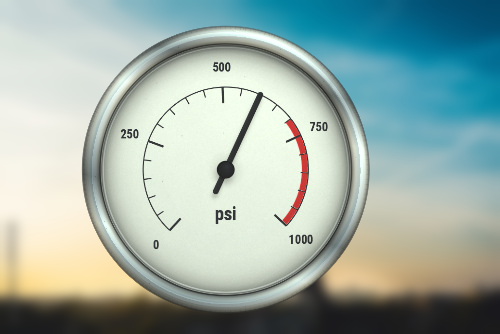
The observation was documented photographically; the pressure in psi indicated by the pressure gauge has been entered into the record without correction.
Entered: 600 psi
